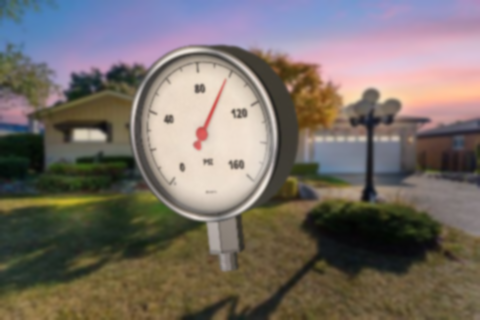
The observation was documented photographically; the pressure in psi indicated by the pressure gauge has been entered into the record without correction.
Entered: 100 psi
